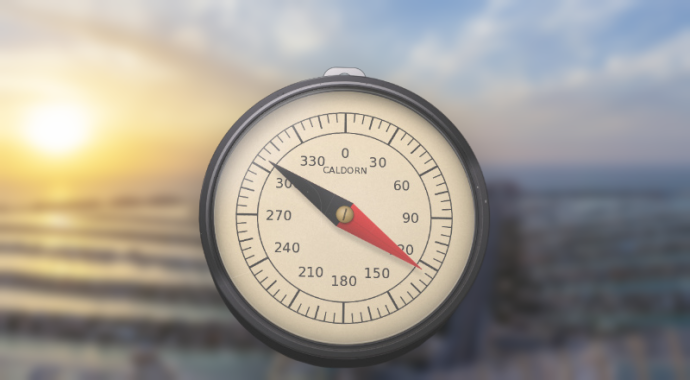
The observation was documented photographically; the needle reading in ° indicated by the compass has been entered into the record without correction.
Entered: 125 °
